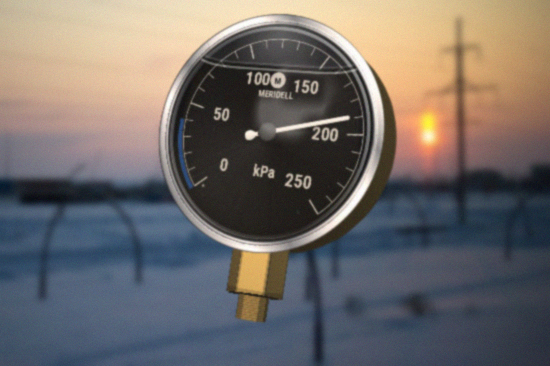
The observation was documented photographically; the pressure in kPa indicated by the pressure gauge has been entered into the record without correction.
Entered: 190 kPa
